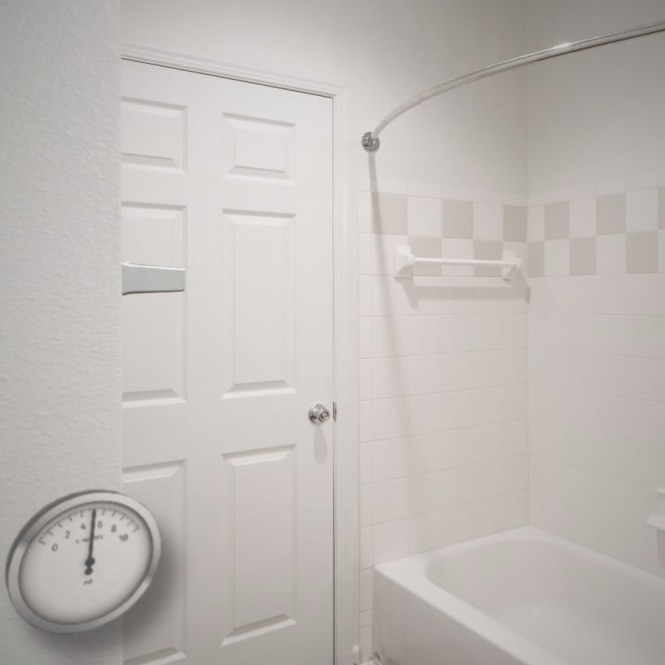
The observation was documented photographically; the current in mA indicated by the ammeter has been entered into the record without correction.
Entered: 5 mA
